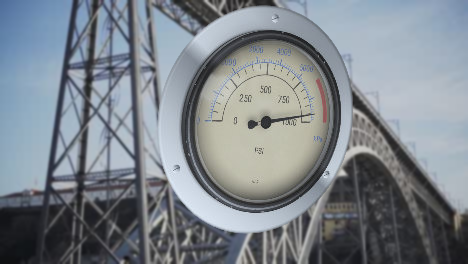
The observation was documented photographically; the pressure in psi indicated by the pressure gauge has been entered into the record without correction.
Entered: 950 psi
